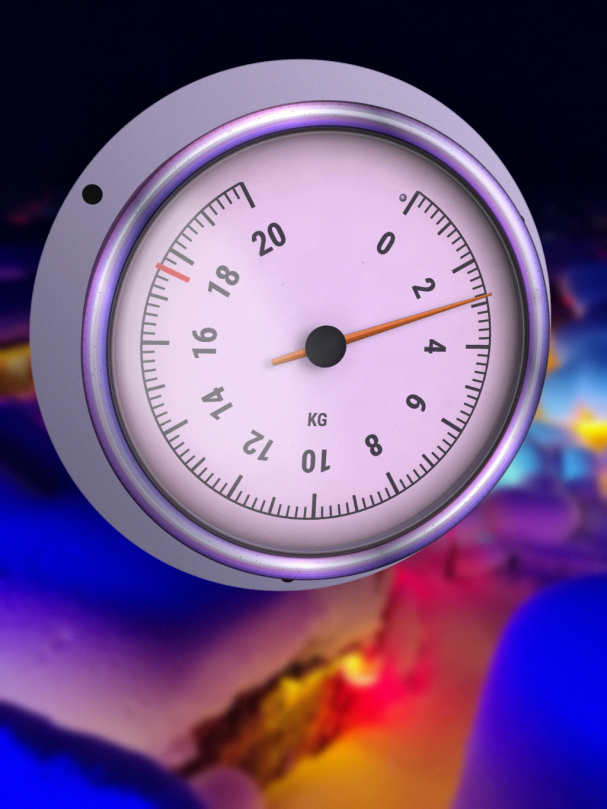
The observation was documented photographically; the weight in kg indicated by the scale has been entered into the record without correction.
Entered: 2.8 kg
